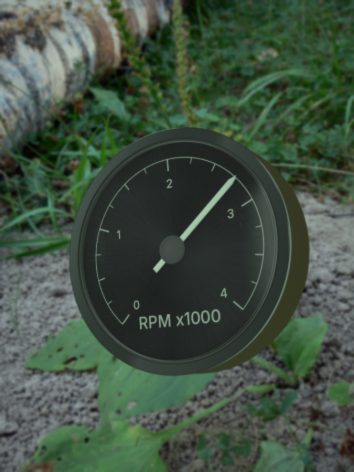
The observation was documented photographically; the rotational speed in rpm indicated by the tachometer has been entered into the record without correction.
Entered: 2750 rpm
